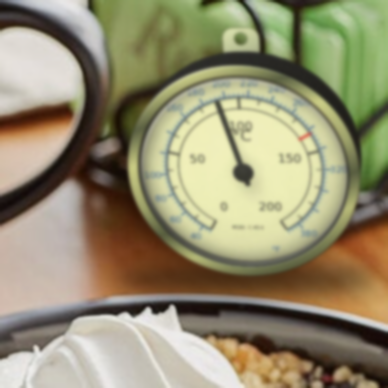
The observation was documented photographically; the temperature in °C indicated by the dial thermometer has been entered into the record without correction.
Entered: 90 °C
